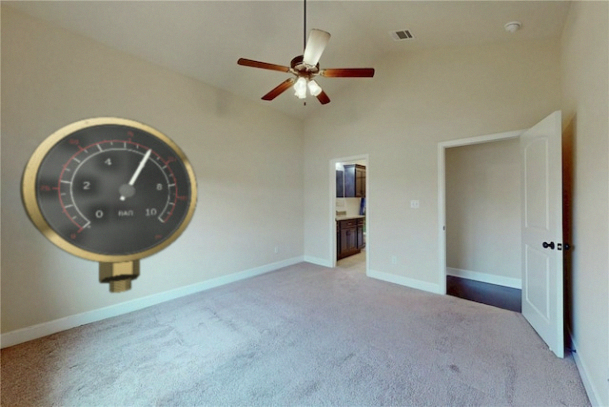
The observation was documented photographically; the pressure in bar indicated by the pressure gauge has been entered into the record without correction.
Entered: 6 bar
